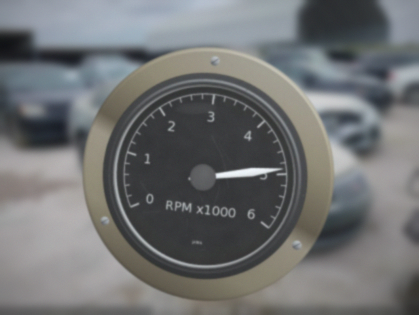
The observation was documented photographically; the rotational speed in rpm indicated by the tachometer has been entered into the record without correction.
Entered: 4900 rpm
